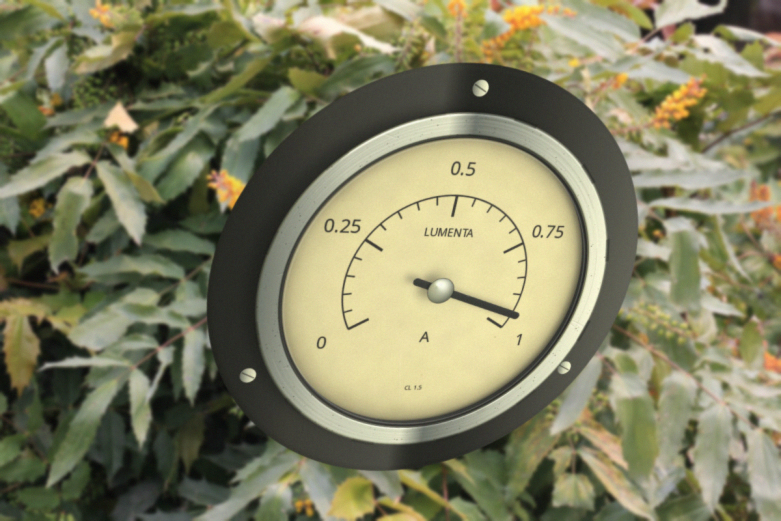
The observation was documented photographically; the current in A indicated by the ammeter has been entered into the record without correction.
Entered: 0.95 A
